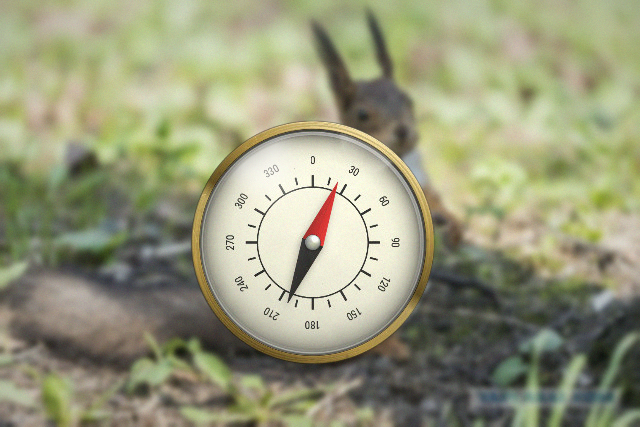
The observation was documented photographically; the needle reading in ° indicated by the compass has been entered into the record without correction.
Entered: 22.5 °
